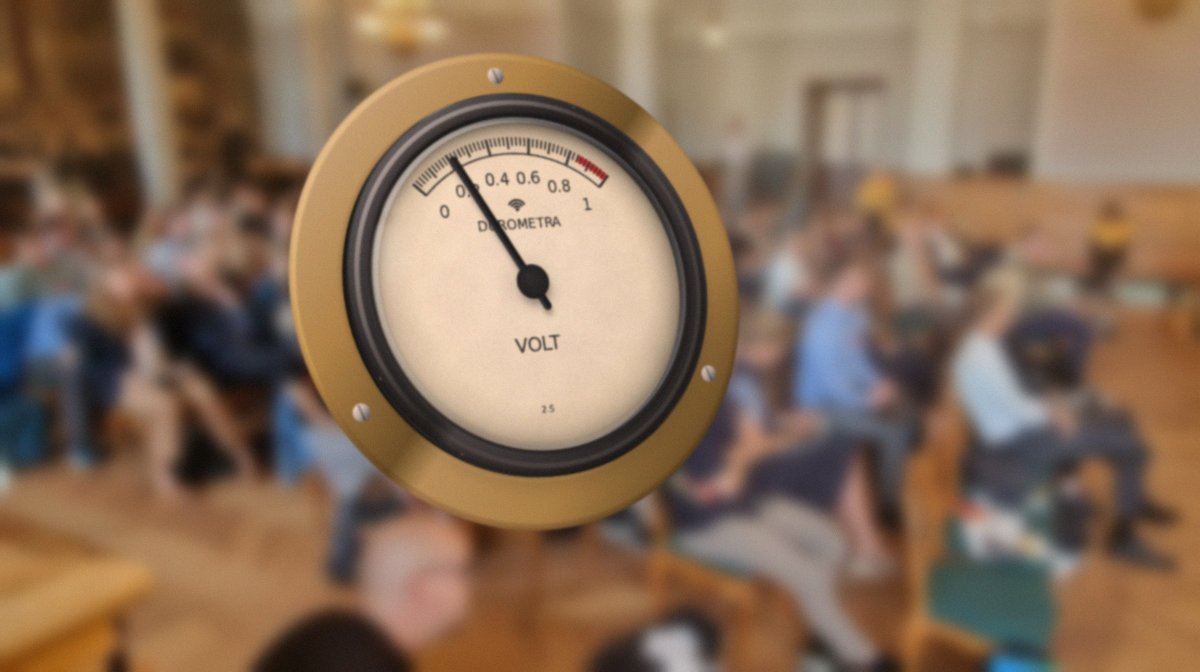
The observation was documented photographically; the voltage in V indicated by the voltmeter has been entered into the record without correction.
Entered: 0.2 V
